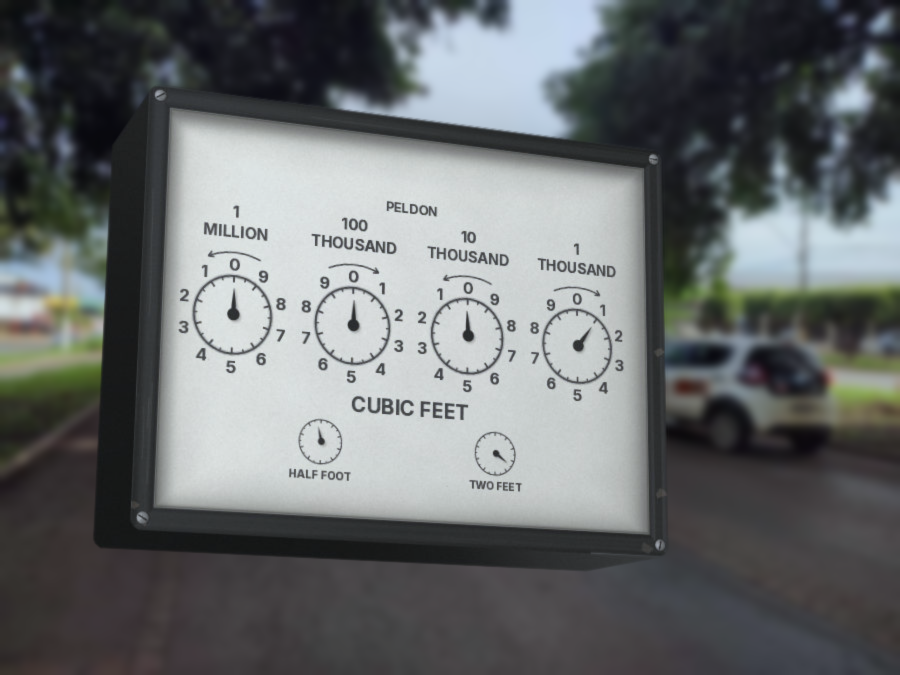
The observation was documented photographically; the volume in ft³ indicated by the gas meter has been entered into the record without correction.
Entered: 100 ft³
